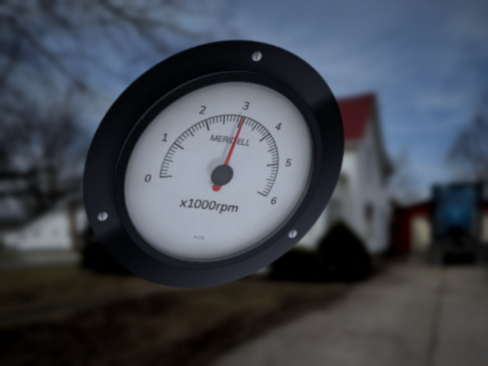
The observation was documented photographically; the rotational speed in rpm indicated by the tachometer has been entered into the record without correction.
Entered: 3000 rpm
